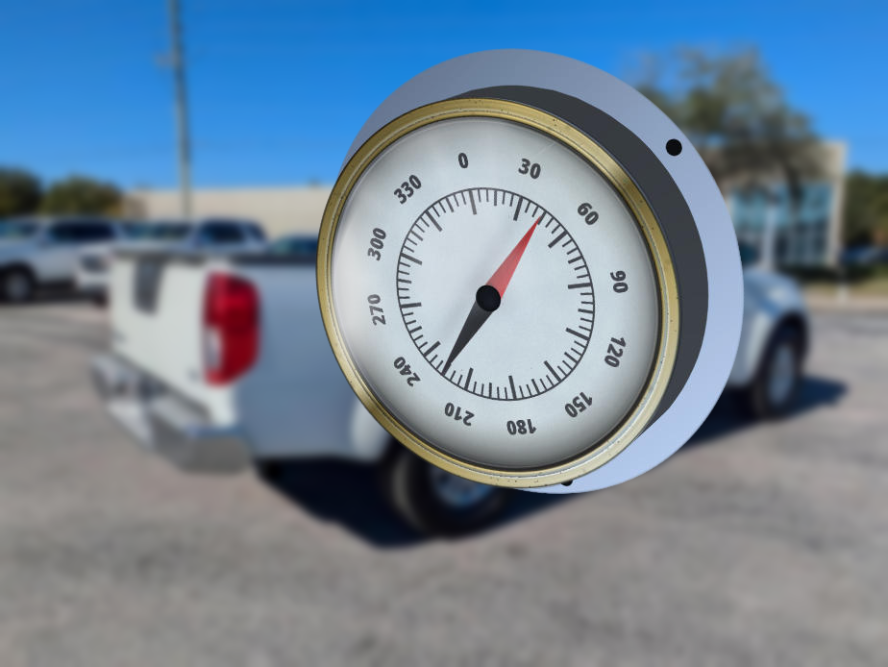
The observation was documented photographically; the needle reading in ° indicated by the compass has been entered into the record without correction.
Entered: 45 °
